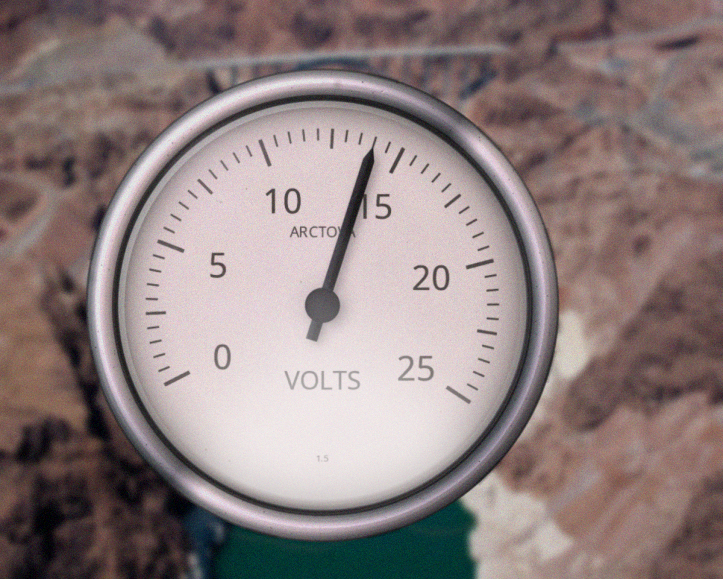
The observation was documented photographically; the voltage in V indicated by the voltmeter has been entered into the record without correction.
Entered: 14 V
